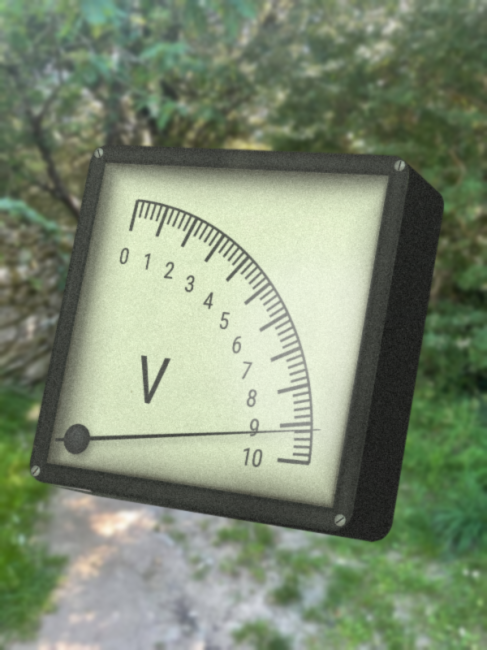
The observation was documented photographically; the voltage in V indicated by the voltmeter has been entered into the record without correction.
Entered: 9.2 V
